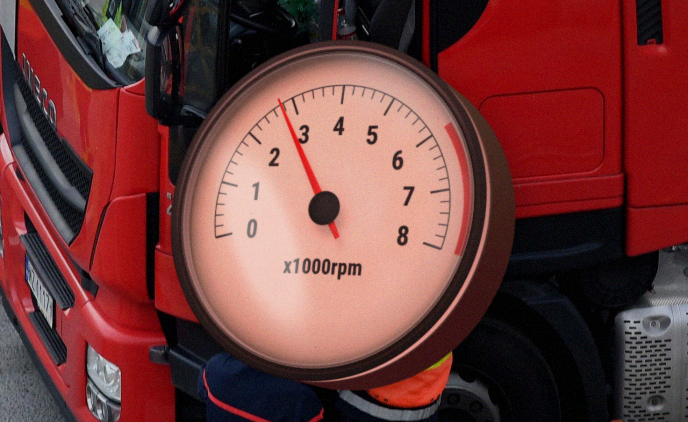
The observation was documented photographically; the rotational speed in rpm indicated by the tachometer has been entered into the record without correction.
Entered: 2800 rpm
